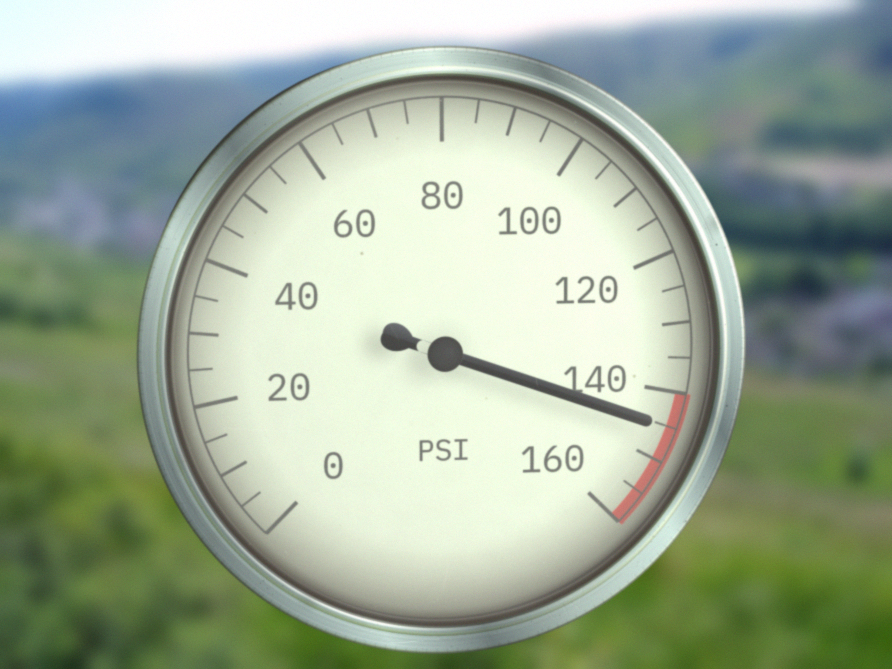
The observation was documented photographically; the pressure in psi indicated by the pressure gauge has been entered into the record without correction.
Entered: 145 psi
